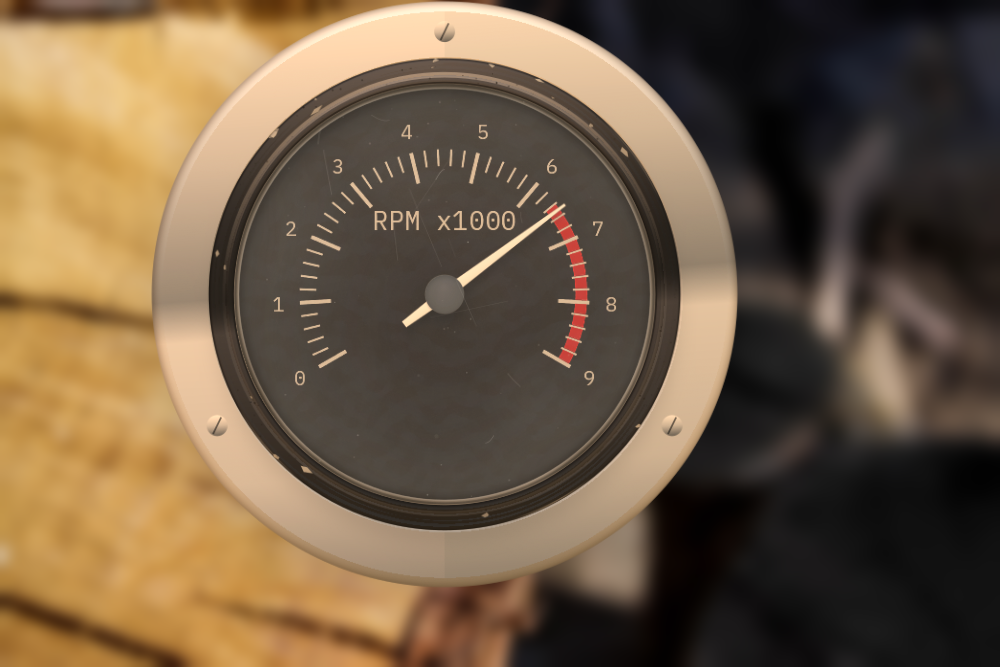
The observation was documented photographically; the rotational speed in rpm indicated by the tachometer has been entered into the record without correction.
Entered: 6500 rpm
